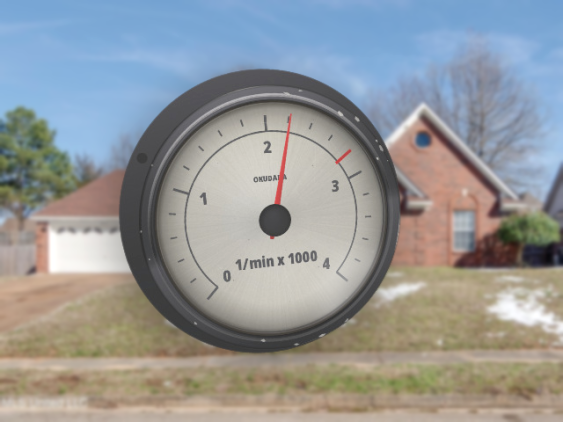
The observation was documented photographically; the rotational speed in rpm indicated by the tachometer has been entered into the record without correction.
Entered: 2200 rpm
